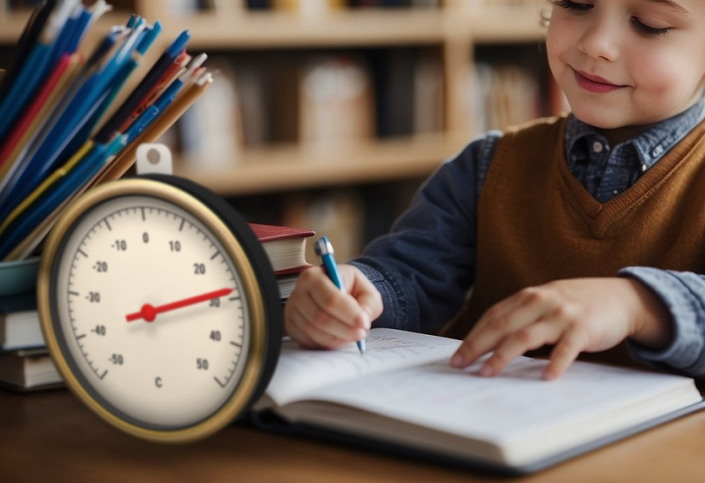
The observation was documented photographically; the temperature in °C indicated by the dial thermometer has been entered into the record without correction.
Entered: 28 °C
